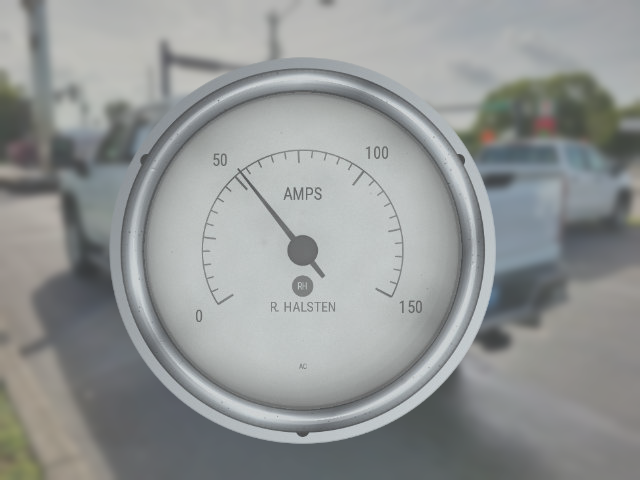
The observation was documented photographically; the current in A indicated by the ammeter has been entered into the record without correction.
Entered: 52.5 A
